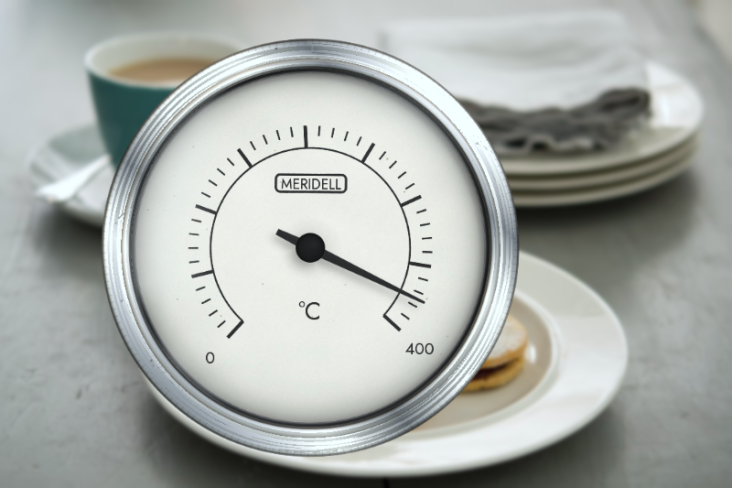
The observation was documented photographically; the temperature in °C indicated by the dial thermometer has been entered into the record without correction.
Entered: 375 °C
